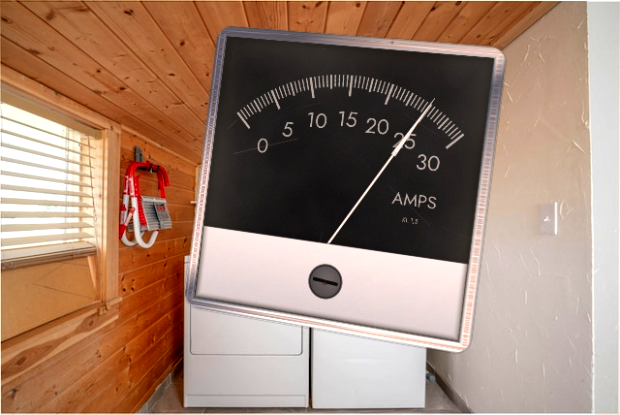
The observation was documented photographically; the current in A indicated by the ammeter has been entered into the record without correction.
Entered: 25 A
